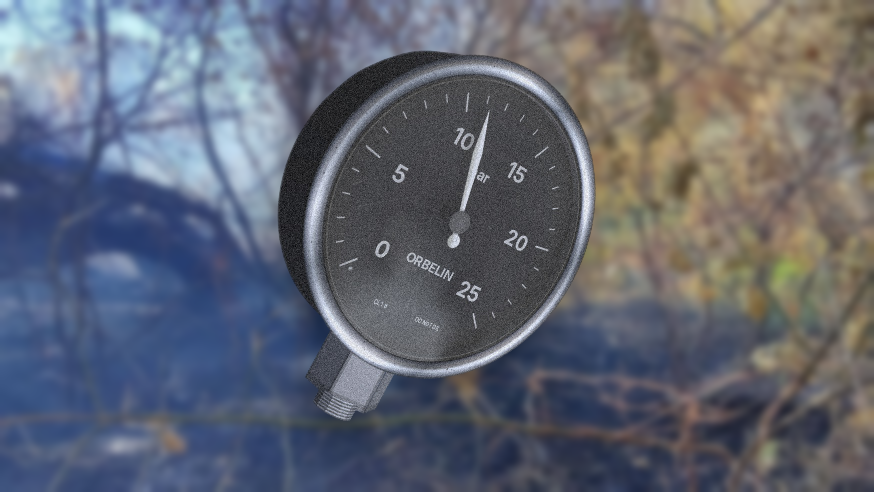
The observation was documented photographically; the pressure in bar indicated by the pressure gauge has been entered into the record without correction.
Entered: 11 bar
